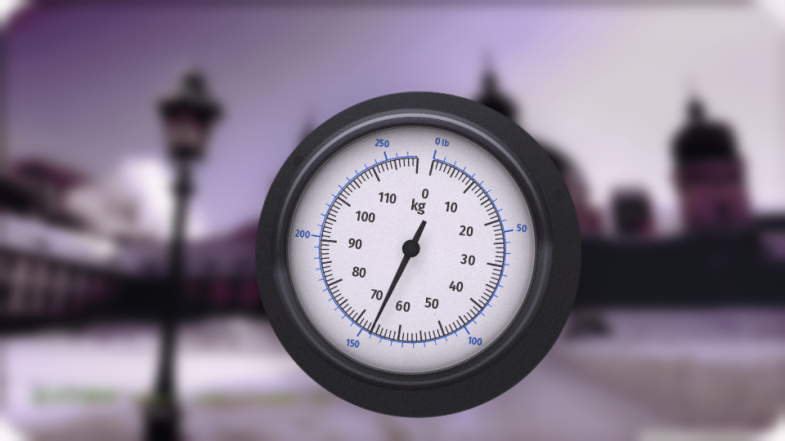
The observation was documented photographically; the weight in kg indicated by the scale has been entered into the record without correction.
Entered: 66 kg
